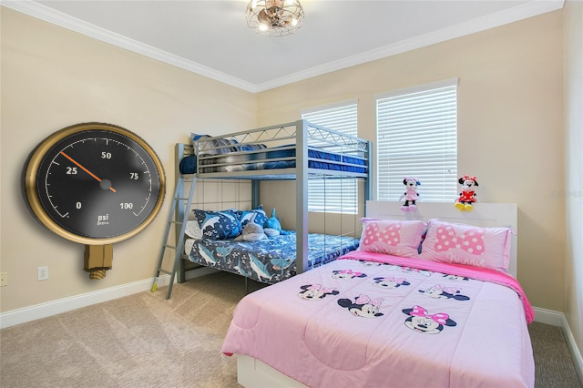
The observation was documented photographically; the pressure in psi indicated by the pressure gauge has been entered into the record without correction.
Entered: 30 psi
